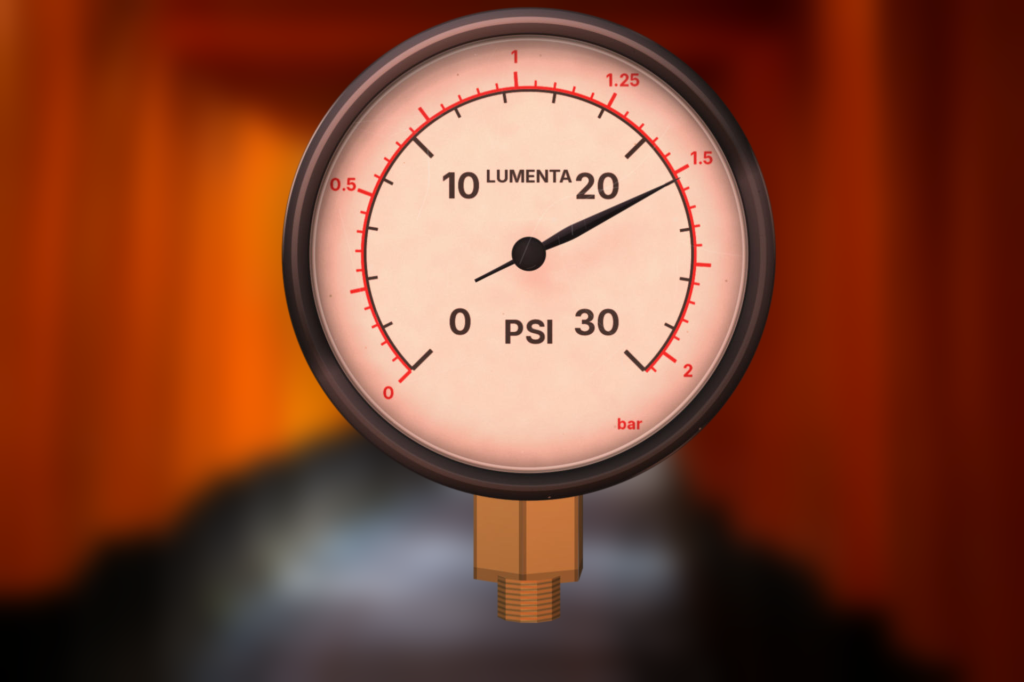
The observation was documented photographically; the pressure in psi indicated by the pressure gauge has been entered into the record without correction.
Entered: 22 psi
